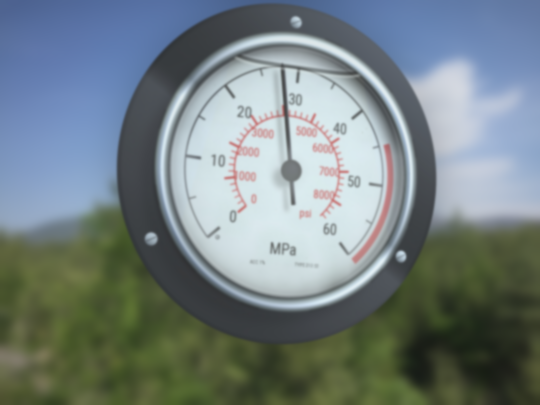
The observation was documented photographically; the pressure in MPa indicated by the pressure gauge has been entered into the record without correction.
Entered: 27.5 MPa
